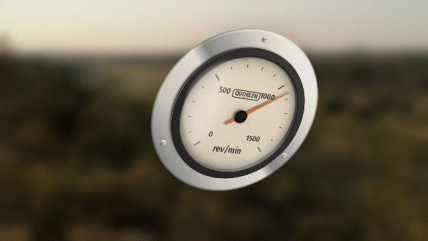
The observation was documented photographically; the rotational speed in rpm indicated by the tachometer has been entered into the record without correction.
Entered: 1050 rpm
